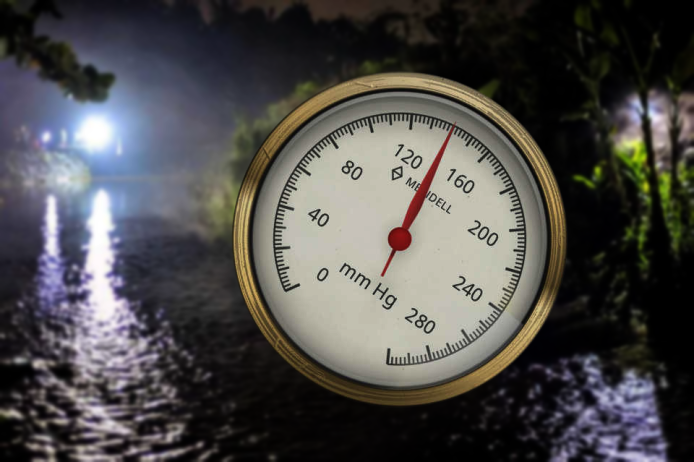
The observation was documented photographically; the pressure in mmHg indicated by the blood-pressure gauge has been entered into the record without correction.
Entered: 140 mmHg
